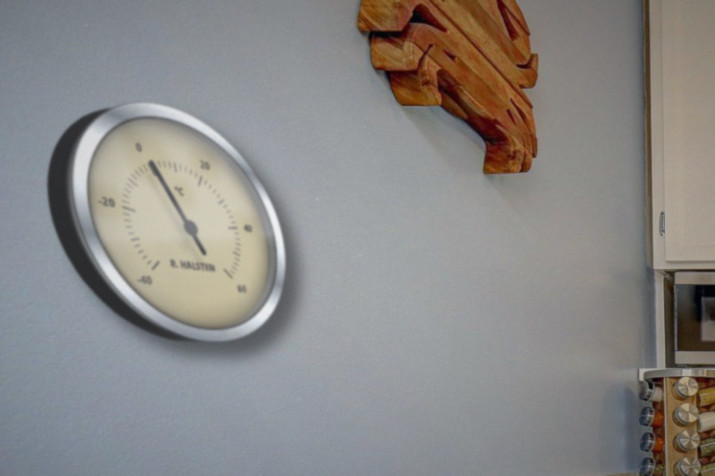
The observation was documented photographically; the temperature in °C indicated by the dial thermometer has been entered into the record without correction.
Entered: 0 °C
